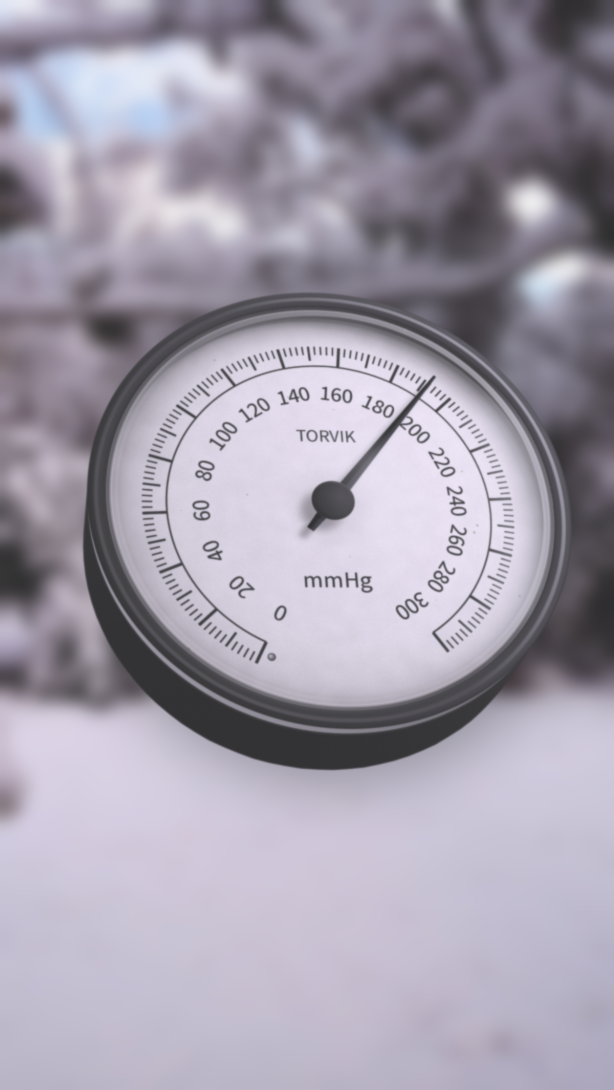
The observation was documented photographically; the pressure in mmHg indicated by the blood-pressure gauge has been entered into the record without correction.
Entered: 192 mmHg
